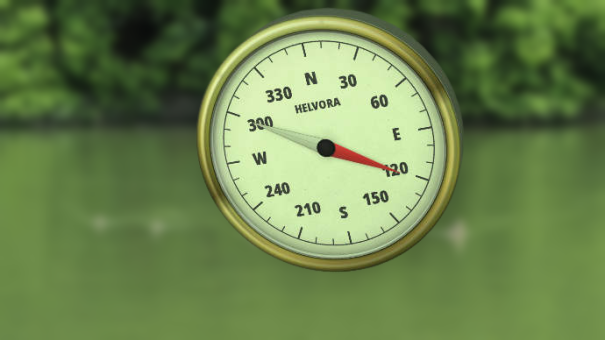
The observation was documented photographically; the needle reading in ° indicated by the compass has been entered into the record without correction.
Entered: 120 °
